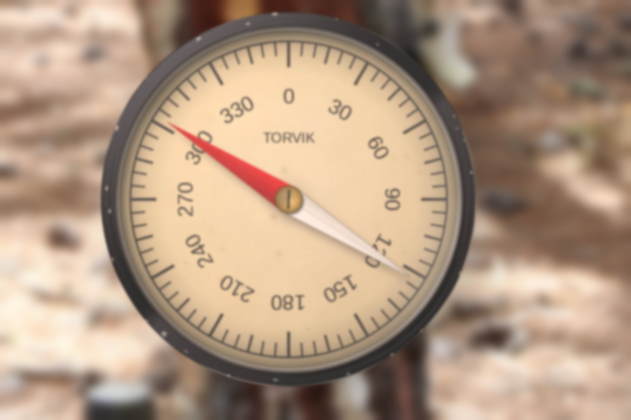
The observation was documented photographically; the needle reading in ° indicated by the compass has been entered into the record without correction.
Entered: 302.5 °
